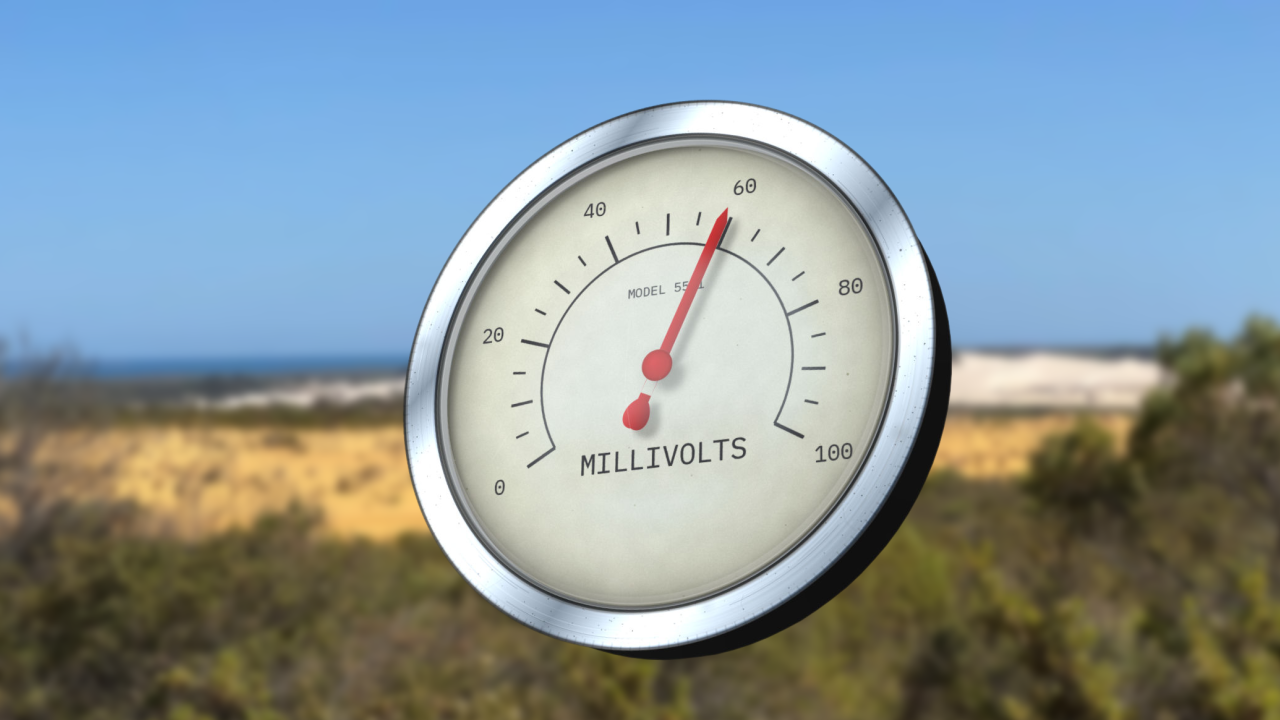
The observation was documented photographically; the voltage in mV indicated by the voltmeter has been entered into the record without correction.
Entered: 60 mV
